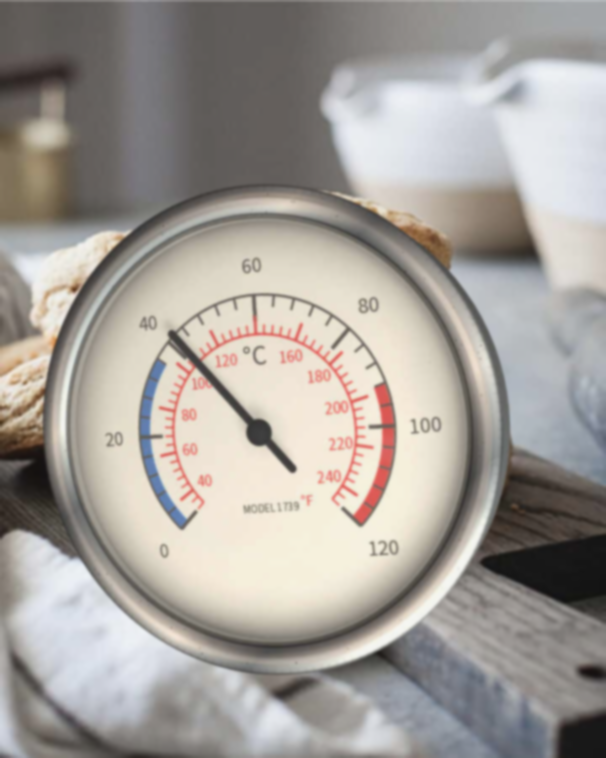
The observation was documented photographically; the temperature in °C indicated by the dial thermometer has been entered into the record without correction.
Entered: 42 °C
